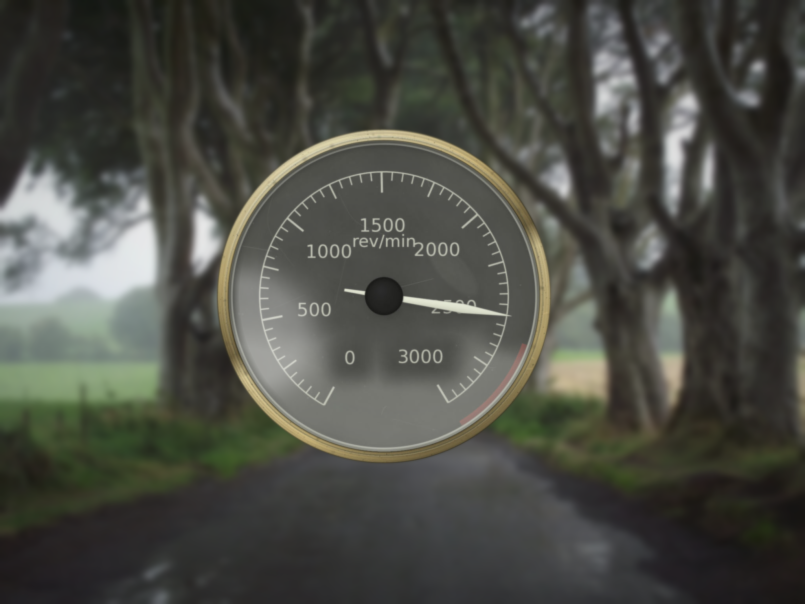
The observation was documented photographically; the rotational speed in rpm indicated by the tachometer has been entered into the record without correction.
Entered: 2500 rpm
